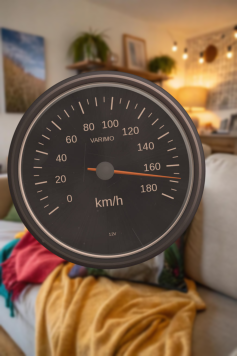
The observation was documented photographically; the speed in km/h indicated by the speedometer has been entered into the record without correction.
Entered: 167.5 km/h
